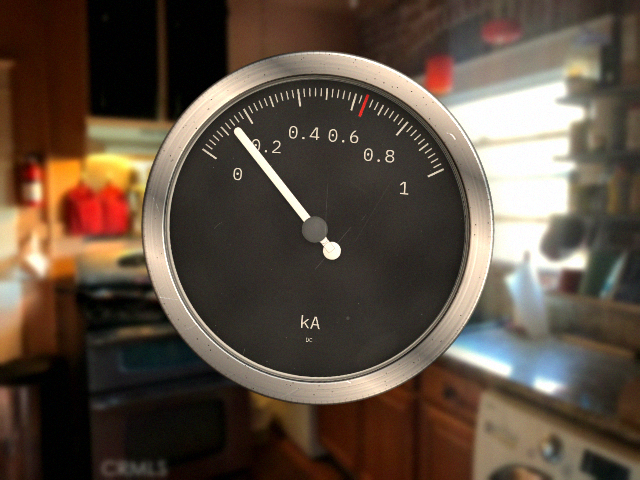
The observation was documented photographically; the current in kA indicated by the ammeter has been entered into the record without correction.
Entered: 0.14 kA
